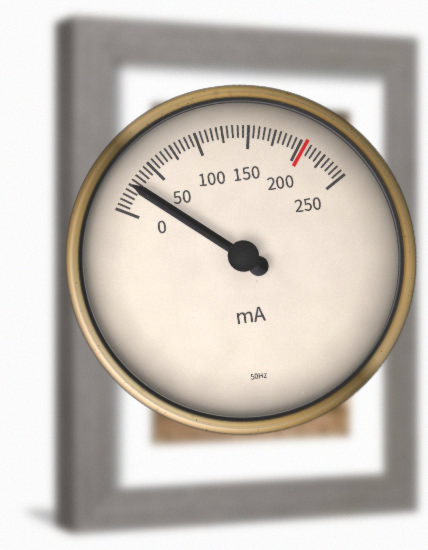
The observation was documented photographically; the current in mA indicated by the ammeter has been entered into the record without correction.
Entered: 25 mA
